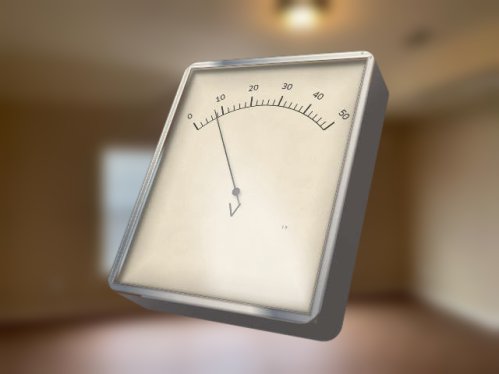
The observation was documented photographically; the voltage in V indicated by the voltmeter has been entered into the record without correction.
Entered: 8 V
